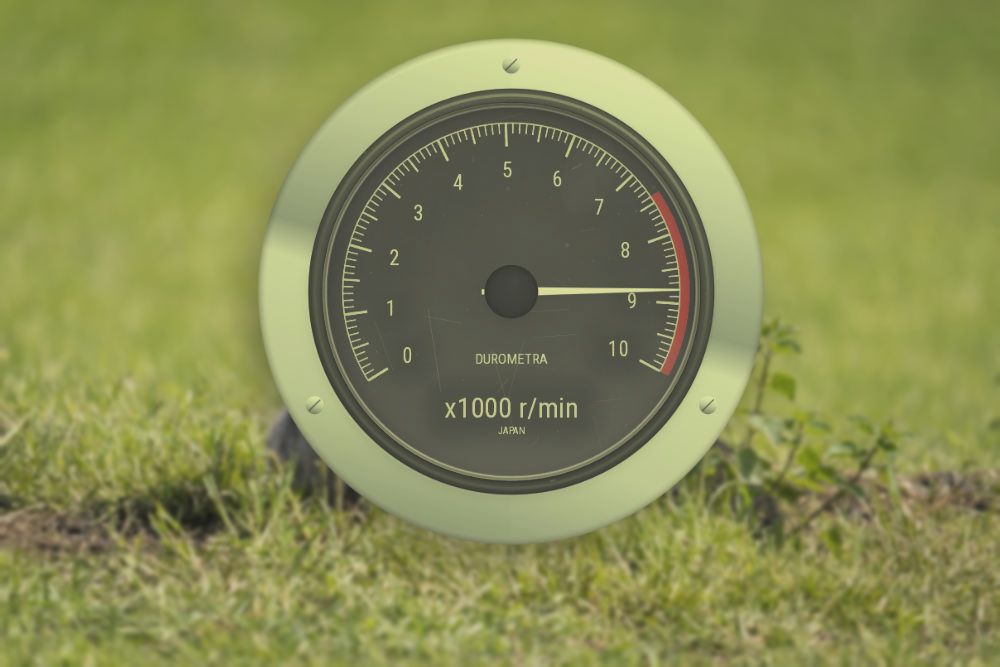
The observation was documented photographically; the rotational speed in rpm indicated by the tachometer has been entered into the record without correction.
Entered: 8800 rpm
